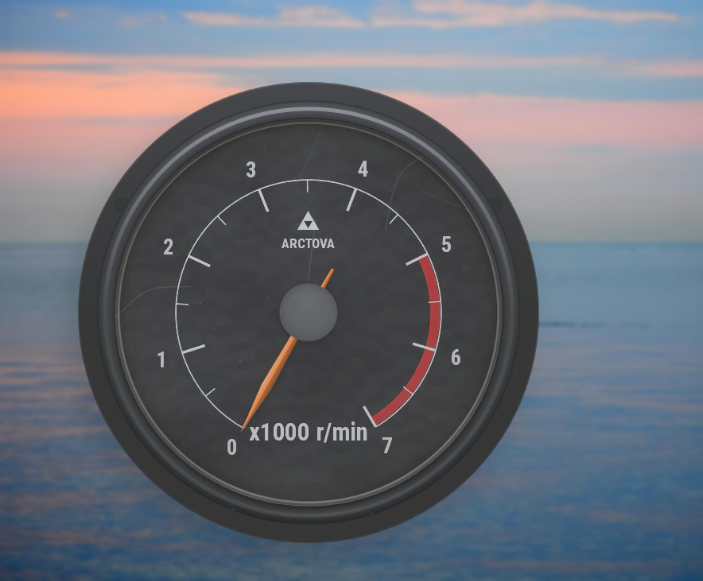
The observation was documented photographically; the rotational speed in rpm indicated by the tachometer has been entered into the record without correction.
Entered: 0 rpm
